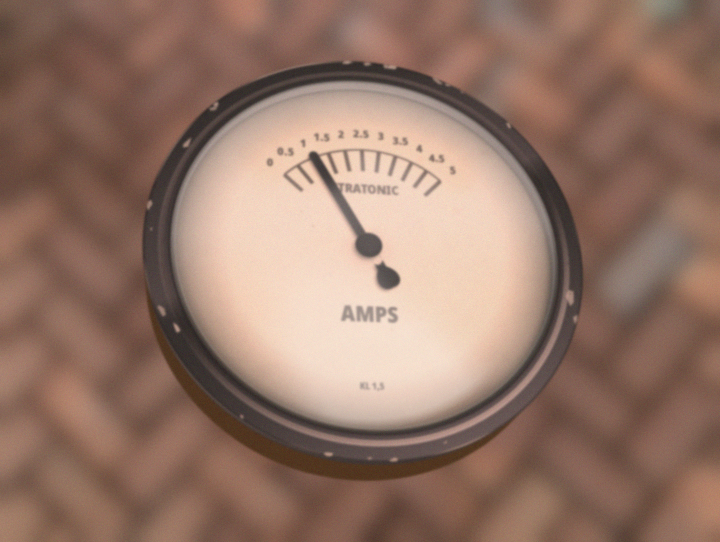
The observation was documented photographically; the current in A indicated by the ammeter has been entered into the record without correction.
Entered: 1 A
